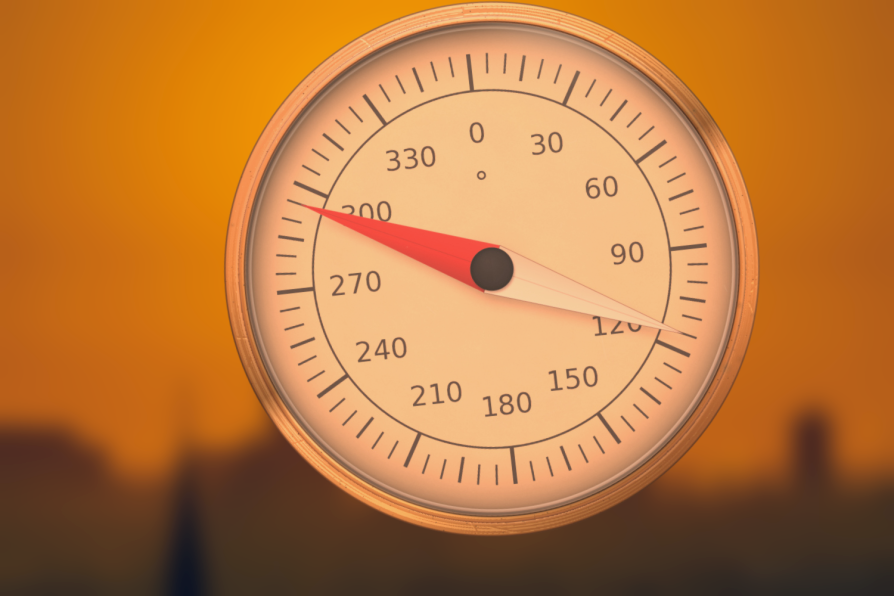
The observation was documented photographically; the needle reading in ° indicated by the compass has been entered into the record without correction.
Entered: 295 °
